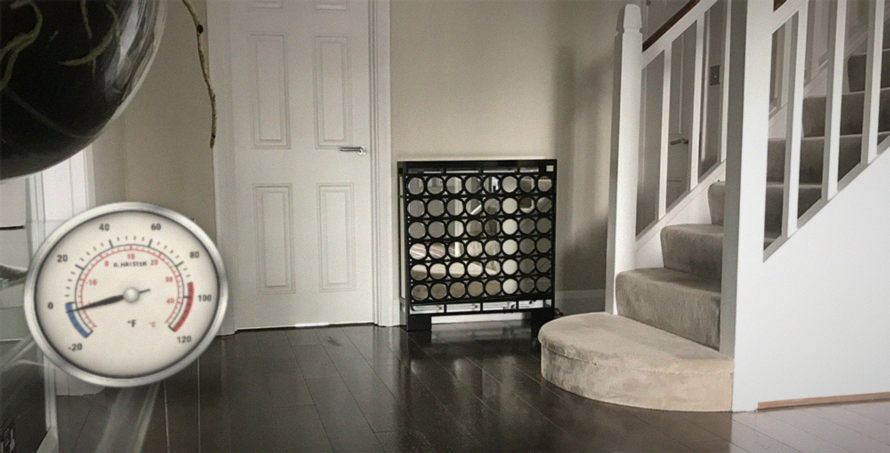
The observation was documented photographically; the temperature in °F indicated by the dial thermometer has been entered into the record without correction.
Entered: -4 °F
